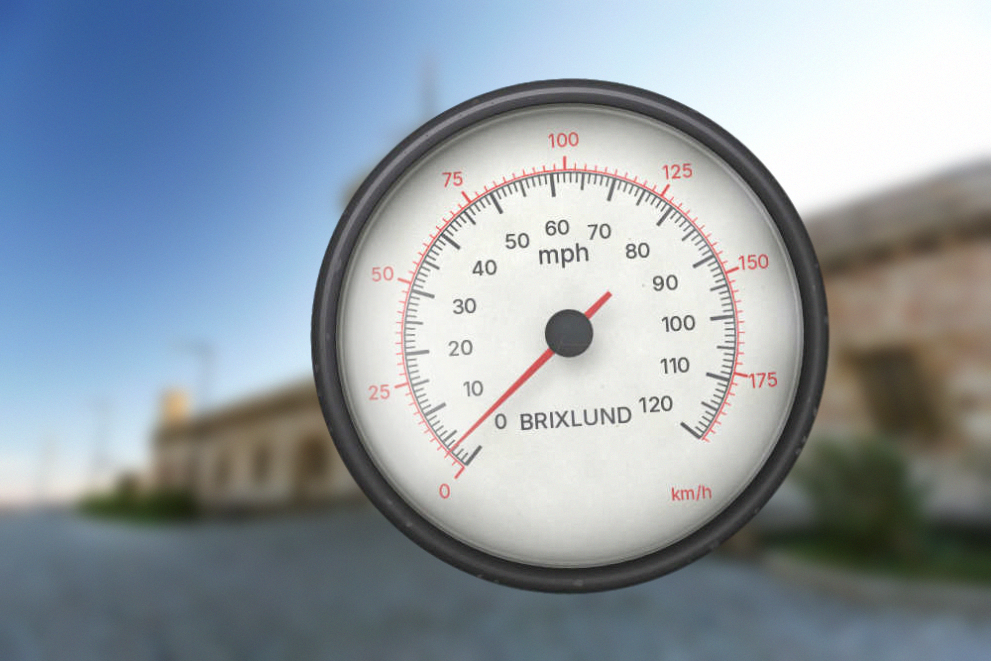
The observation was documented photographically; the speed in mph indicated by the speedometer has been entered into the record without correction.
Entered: 3 mph
